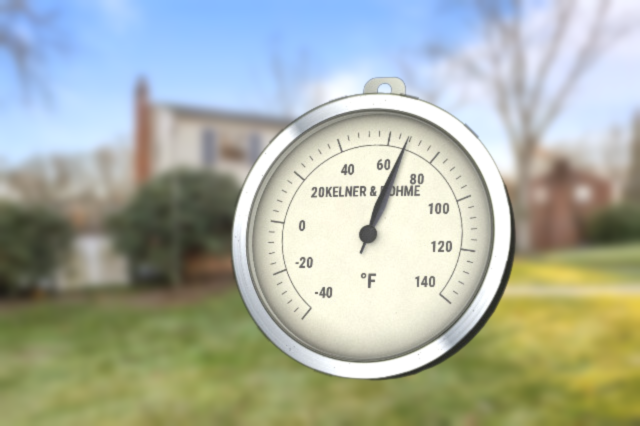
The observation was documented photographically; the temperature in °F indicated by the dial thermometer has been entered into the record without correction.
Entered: 68 °F
